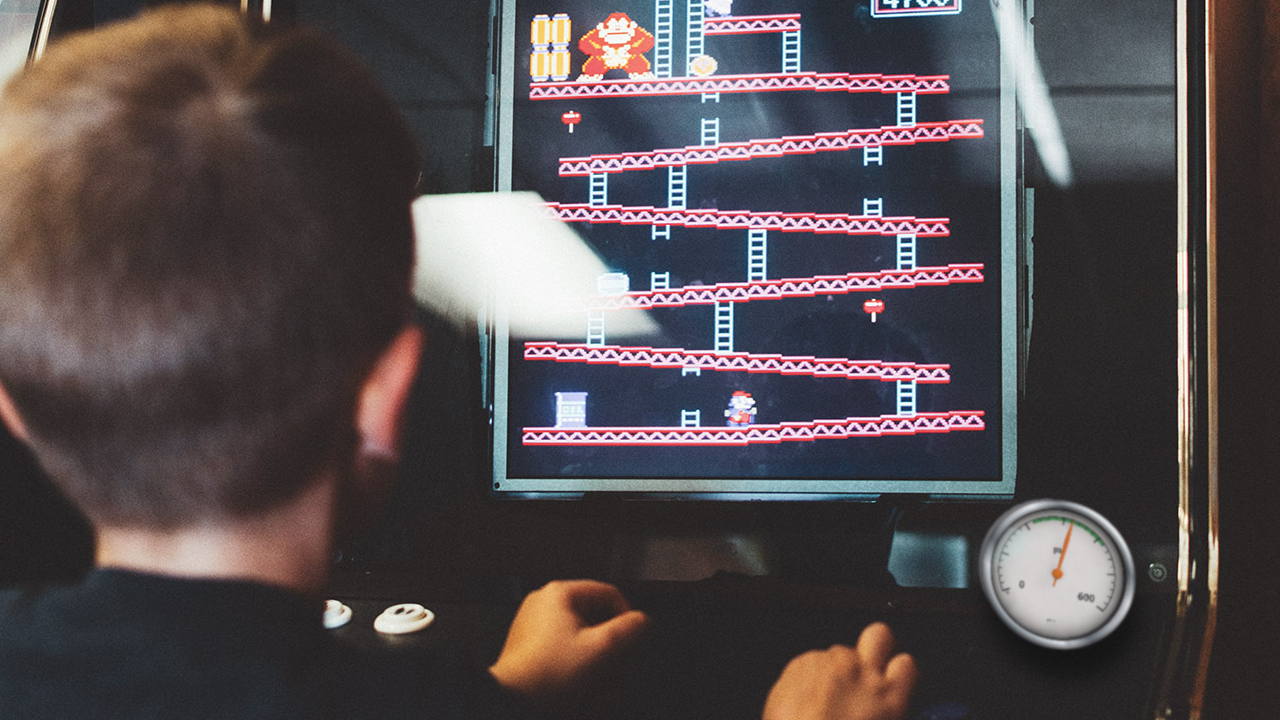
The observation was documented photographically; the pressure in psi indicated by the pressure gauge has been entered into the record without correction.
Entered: 320 psi
